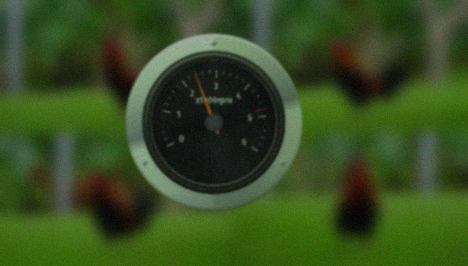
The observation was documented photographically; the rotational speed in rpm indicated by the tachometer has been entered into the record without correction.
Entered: 2400 rpm
